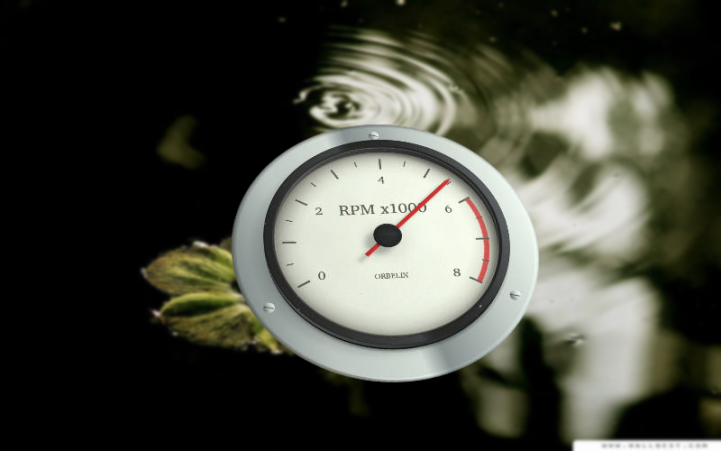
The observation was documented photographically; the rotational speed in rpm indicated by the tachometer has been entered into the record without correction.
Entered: 5500 rpm
